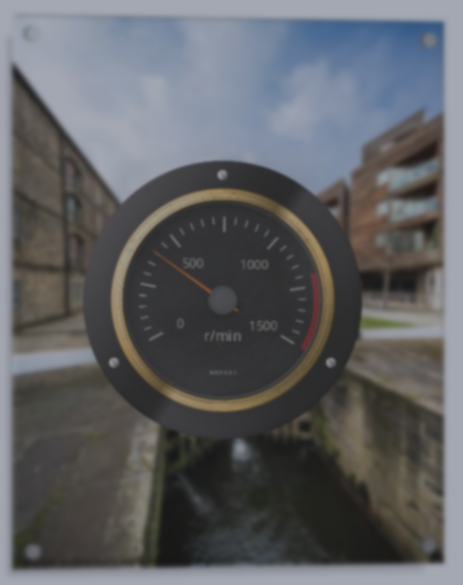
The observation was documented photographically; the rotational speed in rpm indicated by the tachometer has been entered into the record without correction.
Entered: 400 rpm
